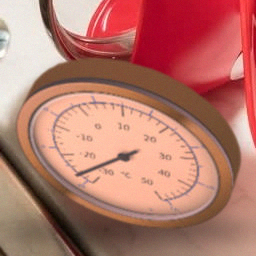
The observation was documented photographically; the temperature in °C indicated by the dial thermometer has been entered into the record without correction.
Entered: -26 °C
